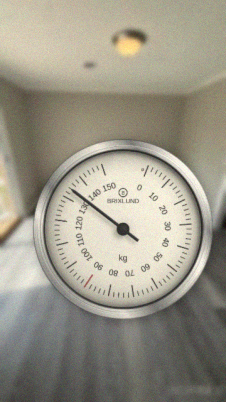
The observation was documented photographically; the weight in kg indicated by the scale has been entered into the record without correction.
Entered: 134 kg
